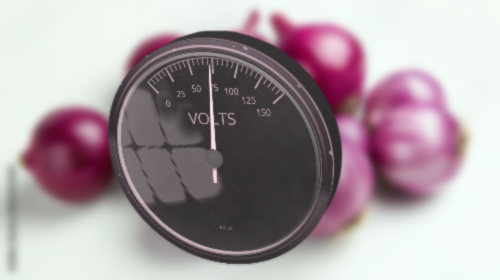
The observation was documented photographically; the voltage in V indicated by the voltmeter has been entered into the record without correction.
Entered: 75 V
